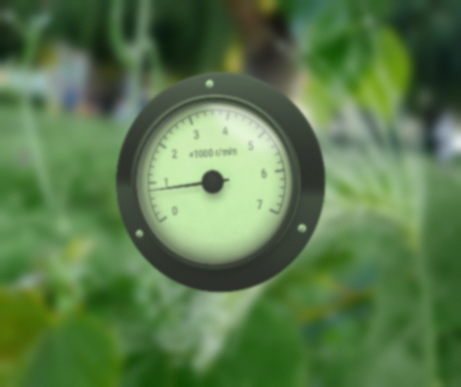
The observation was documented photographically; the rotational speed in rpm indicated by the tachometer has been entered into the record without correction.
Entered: 800 rpm
